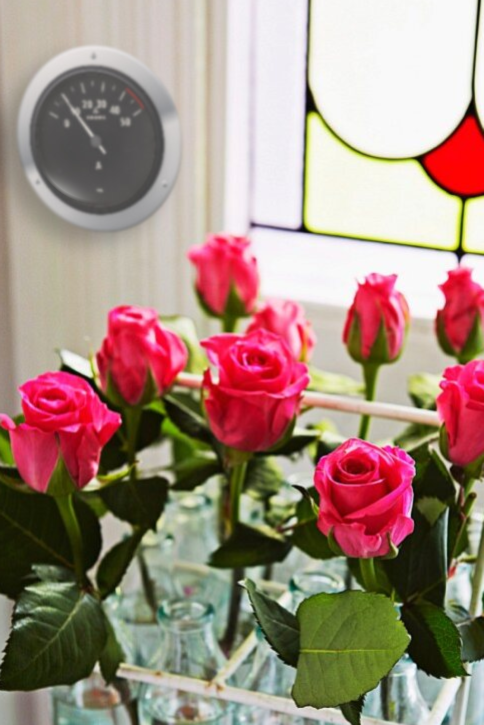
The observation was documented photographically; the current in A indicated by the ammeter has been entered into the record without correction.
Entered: 10 A
